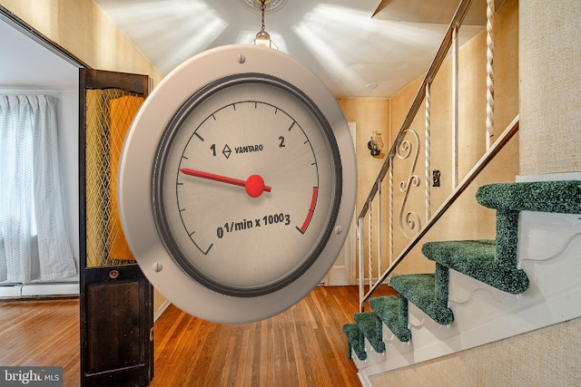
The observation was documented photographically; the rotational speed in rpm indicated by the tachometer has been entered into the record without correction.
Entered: 700 rpm
